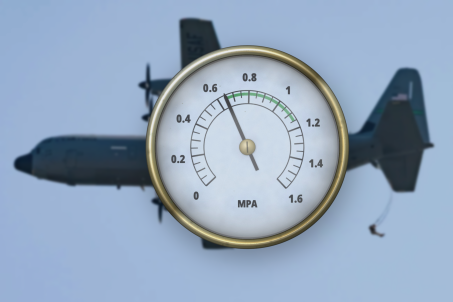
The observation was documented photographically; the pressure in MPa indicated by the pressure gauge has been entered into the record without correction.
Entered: 0.65 MPa
